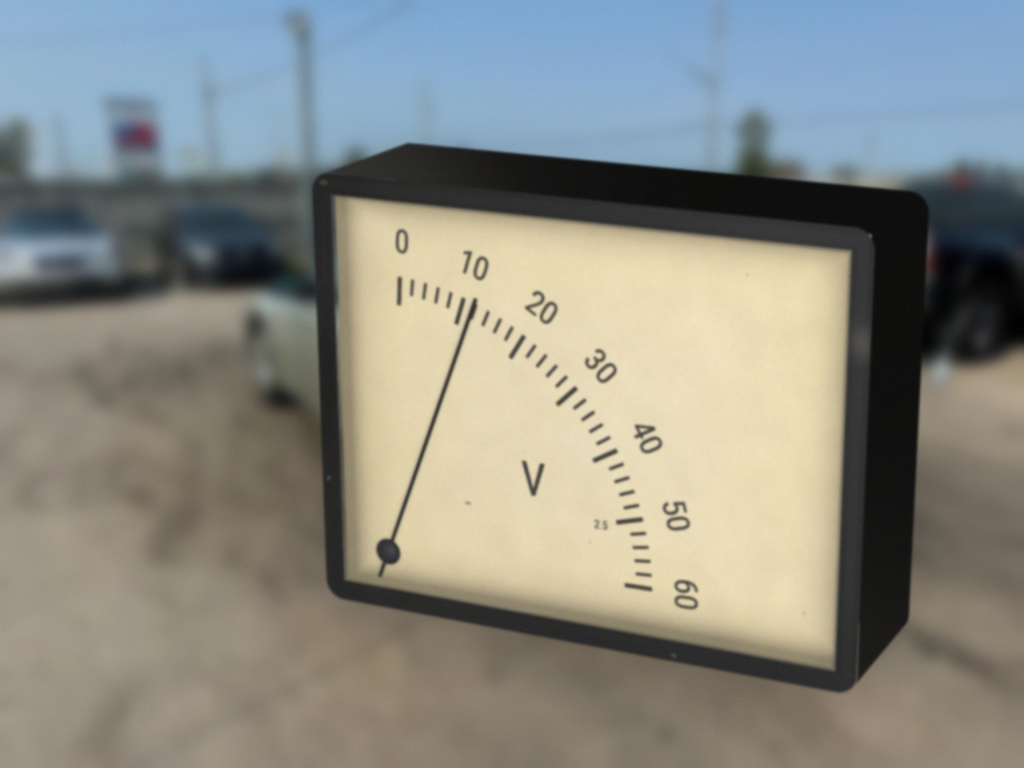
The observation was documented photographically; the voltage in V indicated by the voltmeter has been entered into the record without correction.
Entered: 12 V
